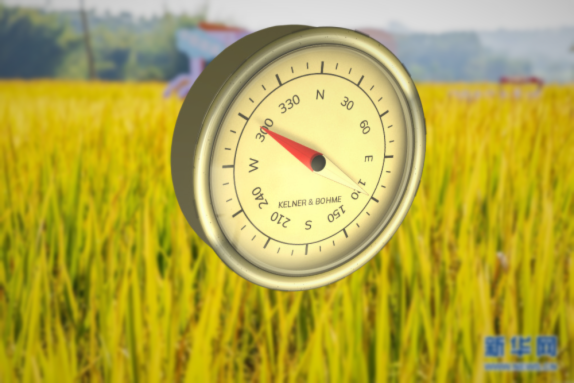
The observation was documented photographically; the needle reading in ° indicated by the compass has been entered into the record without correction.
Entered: 300 °
